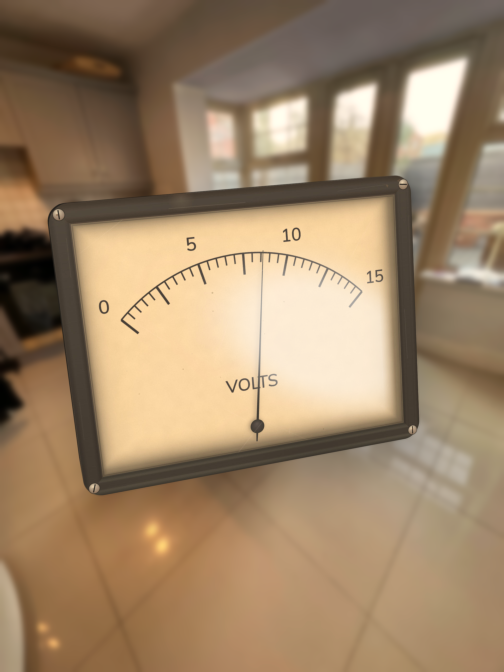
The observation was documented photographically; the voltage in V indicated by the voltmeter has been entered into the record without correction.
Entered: 8.5 V
